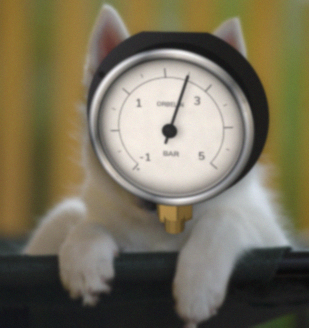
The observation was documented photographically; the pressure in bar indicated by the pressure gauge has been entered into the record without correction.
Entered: 2.5 bar
